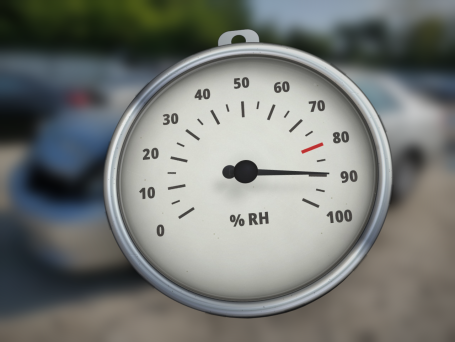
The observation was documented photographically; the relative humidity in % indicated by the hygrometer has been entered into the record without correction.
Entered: 90 %
